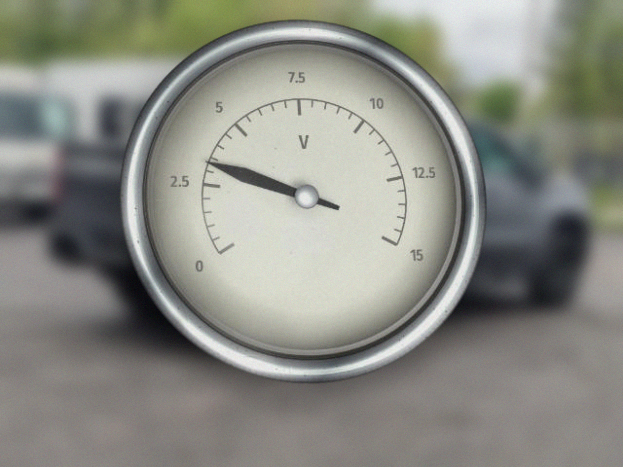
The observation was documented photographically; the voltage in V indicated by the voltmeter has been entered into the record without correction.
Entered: 3.25 V
